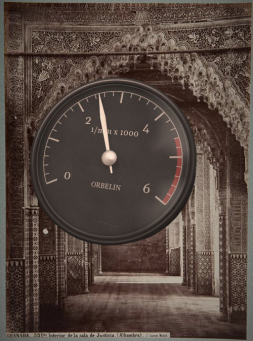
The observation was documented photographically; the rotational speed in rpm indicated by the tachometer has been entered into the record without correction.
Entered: 2500 rpm
